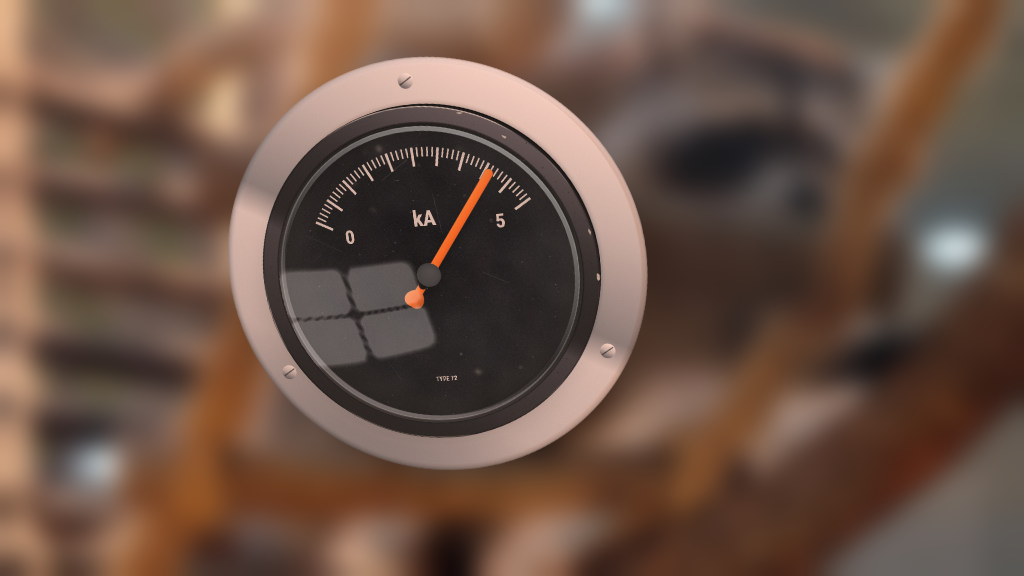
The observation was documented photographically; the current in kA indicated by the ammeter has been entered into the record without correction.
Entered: 4.1 kA
